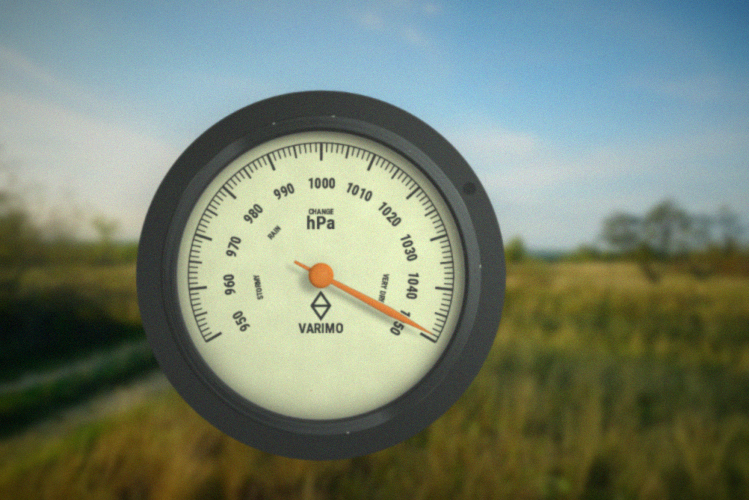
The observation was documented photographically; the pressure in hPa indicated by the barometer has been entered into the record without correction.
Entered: 1049 hPa
